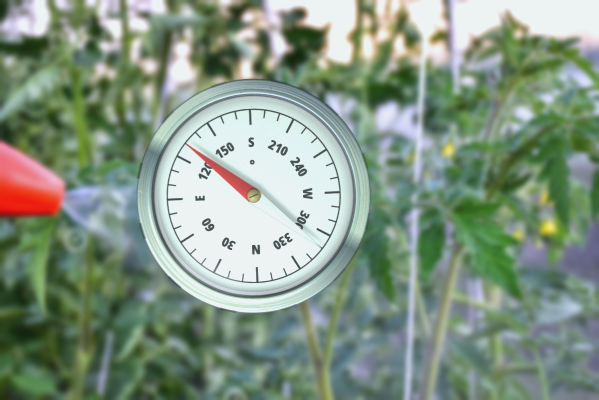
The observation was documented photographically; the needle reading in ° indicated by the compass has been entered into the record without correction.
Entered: 130 °
